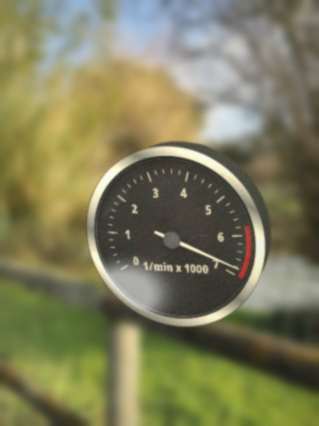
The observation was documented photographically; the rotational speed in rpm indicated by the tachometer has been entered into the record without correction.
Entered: 6800 rpm
